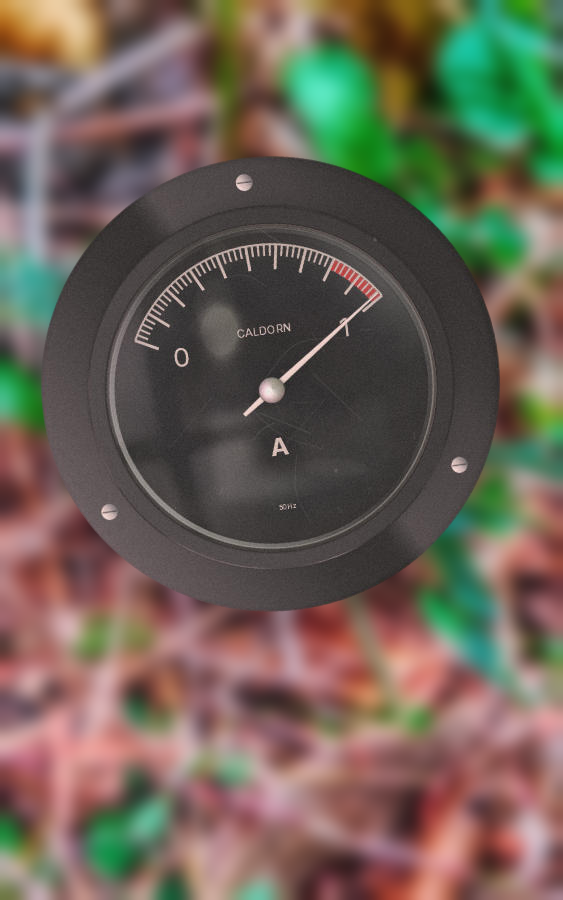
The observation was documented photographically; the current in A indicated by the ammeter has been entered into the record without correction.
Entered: 0.98 A
